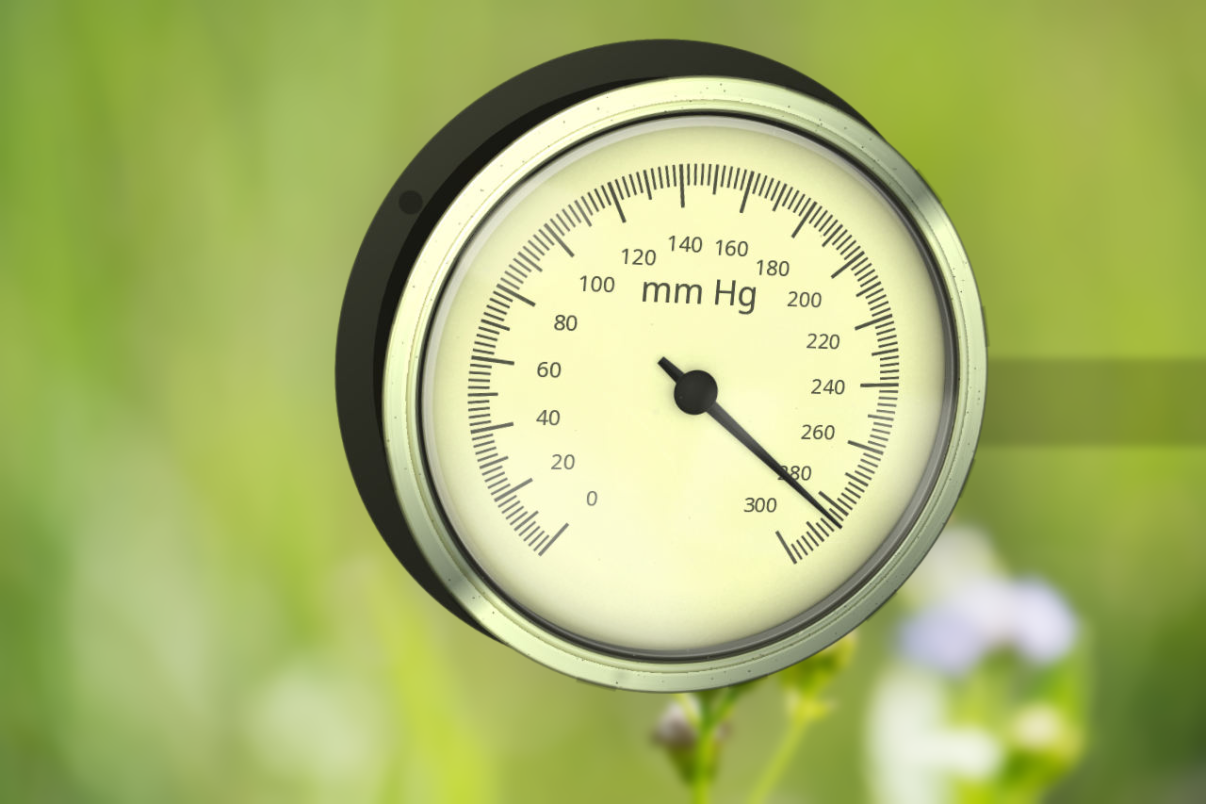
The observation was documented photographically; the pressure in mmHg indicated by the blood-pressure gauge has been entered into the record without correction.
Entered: 284 mmHg
